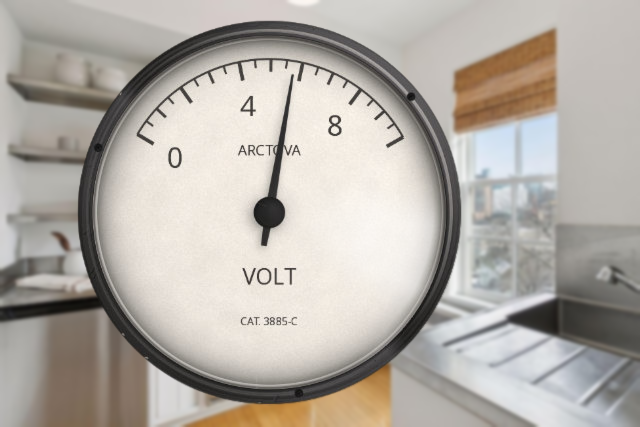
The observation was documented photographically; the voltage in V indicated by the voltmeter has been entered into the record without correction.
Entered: 5.75 V
